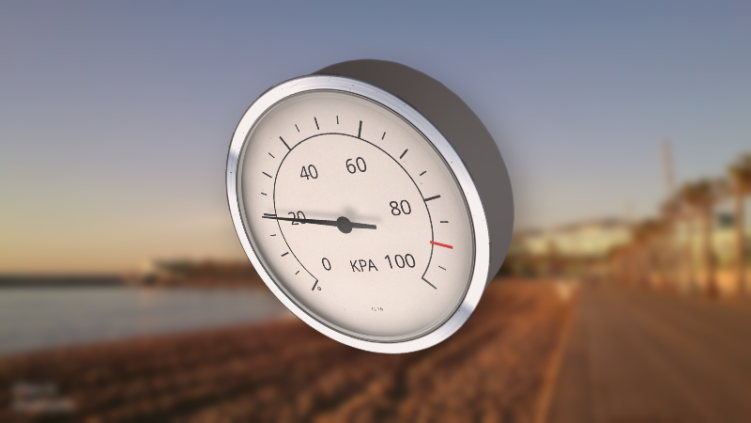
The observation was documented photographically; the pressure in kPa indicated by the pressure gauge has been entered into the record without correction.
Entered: 20 kPa
